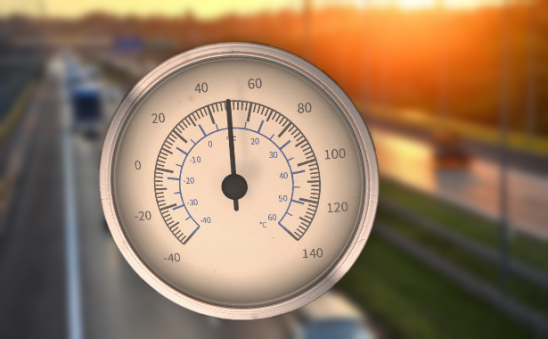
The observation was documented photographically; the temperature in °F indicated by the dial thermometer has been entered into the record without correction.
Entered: 50 °F
